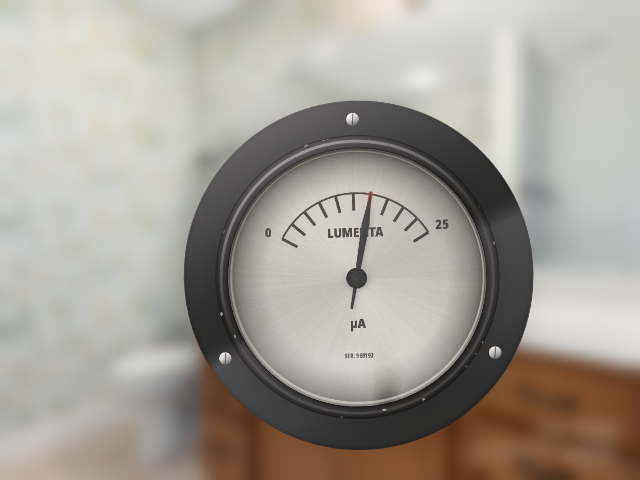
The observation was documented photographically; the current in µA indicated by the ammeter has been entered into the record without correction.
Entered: 15 µA
